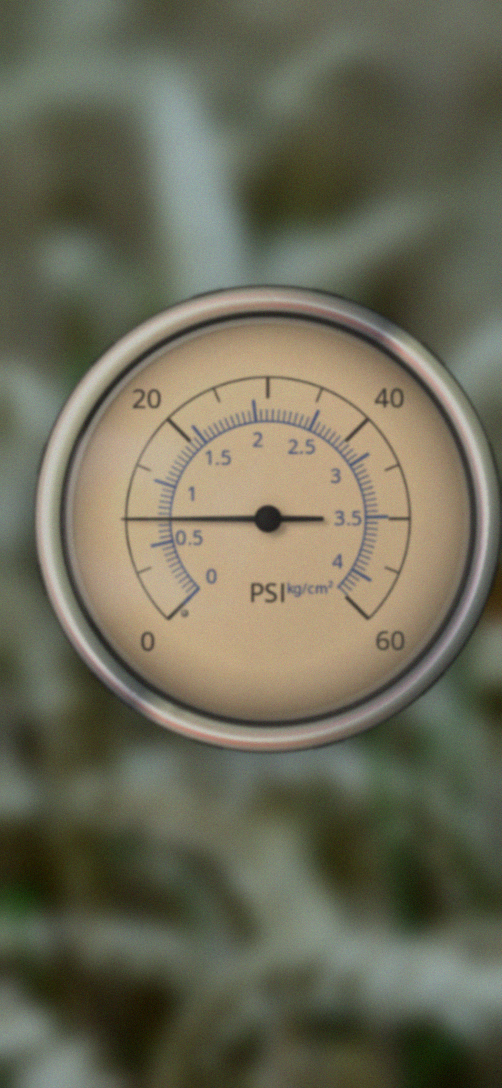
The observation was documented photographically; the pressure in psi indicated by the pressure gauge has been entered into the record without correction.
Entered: 10 psi
